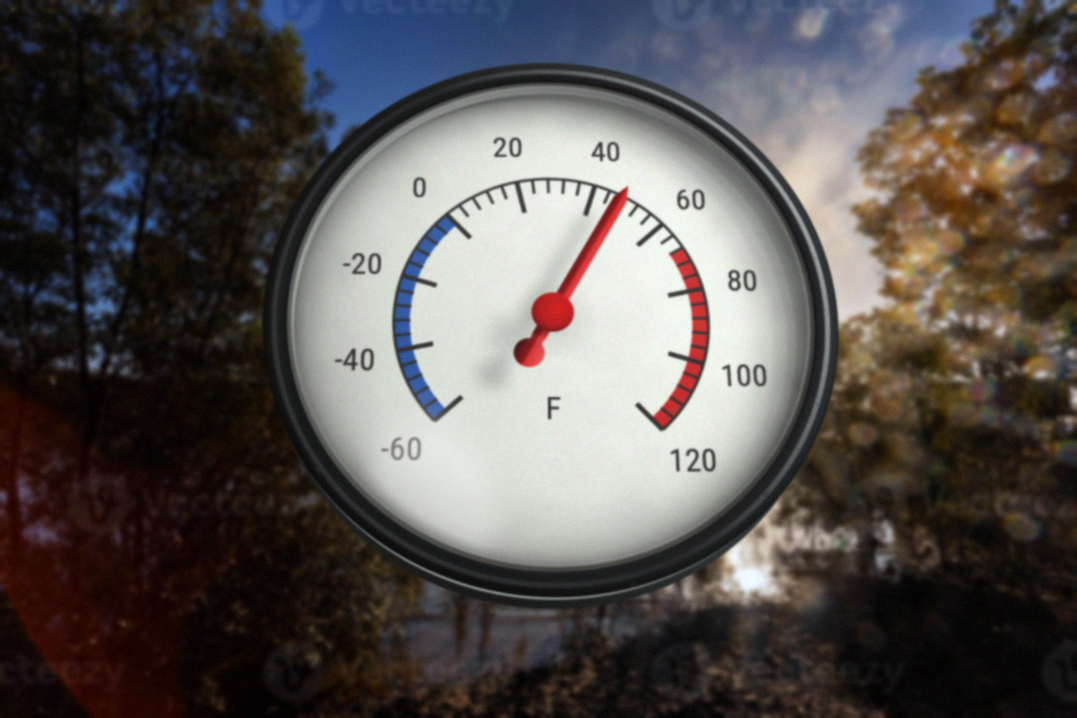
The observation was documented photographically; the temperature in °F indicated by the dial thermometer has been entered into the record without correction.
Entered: 48 °F
